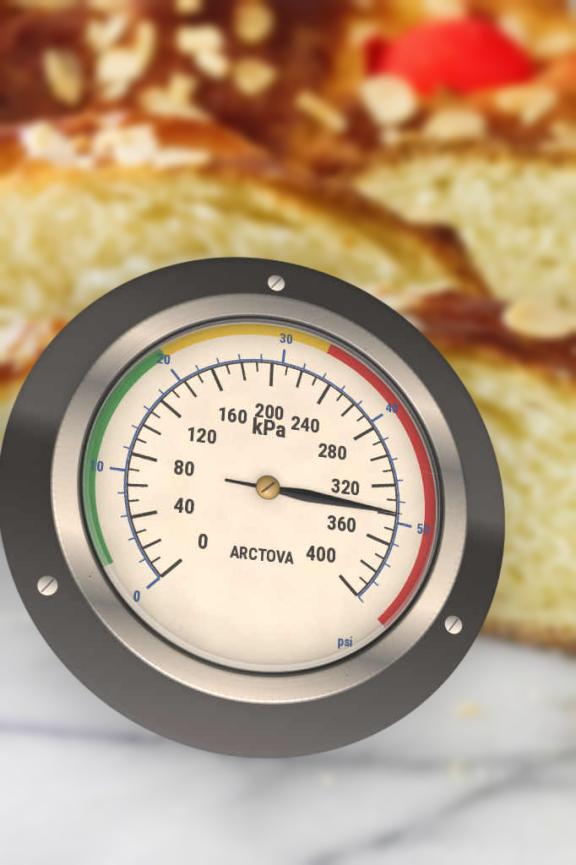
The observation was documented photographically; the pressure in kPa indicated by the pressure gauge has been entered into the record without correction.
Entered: 340 kPa
